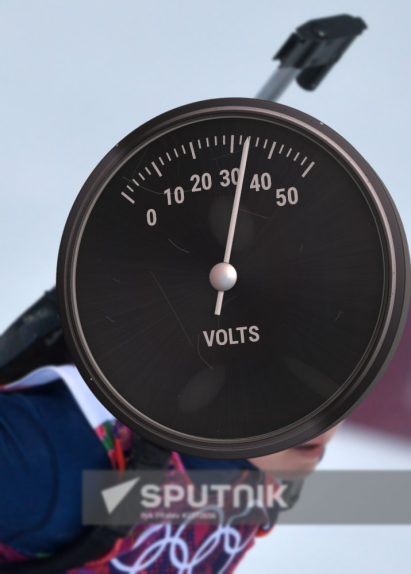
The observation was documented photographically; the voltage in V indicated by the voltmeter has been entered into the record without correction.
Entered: 34 V
